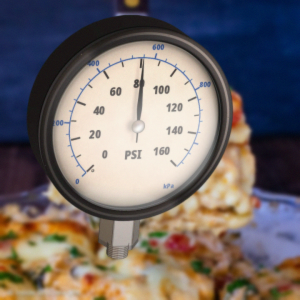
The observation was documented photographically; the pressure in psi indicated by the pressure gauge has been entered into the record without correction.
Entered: 80 psi
